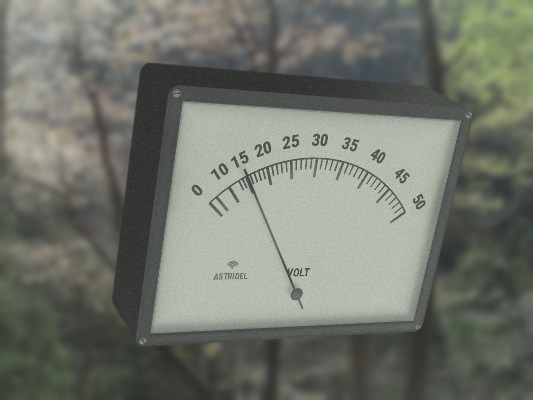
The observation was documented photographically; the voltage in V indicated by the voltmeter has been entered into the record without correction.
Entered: 15 V
